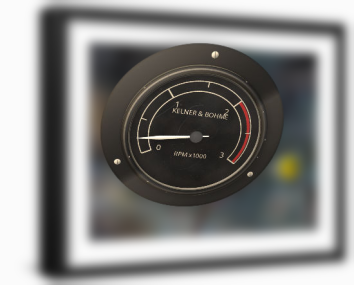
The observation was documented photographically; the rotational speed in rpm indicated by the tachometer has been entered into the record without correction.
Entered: 250 rpm
